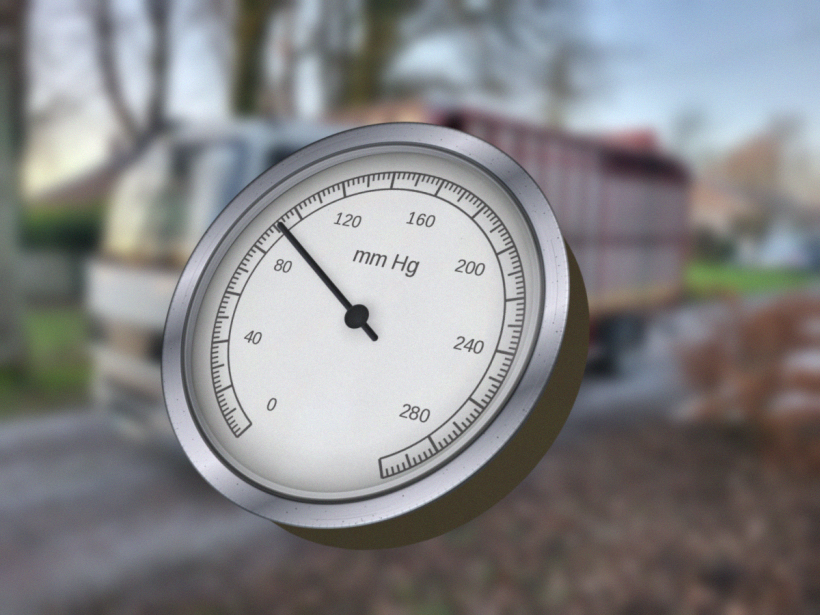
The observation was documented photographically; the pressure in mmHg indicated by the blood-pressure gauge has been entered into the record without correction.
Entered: 92 mmHg
